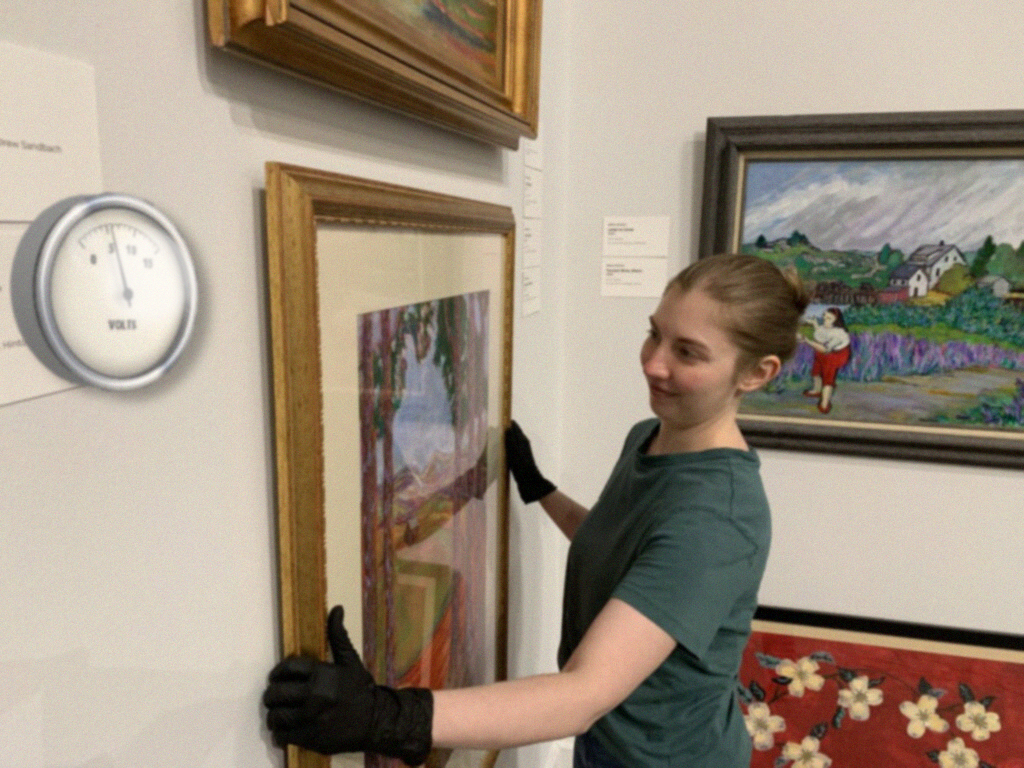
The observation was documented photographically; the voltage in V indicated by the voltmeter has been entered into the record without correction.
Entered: 5 V
